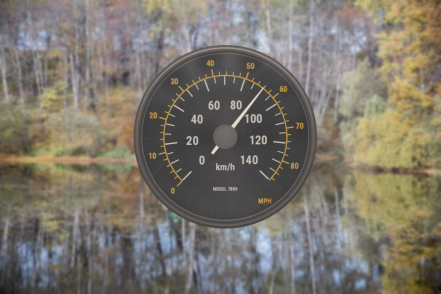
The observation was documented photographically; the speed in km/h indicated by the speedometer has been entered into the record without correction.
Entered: 90 km/h
